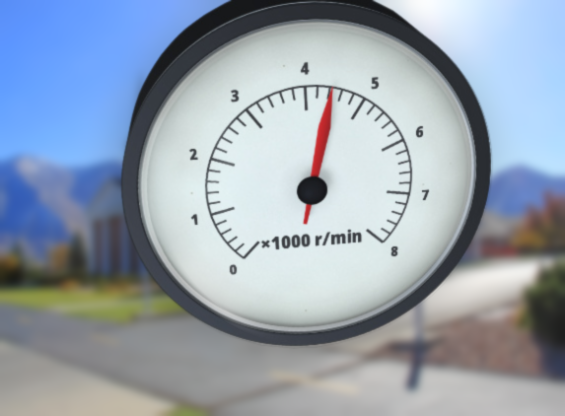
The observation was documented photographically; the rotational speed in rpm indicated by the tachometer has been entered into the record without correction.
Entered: 4400 rpm
